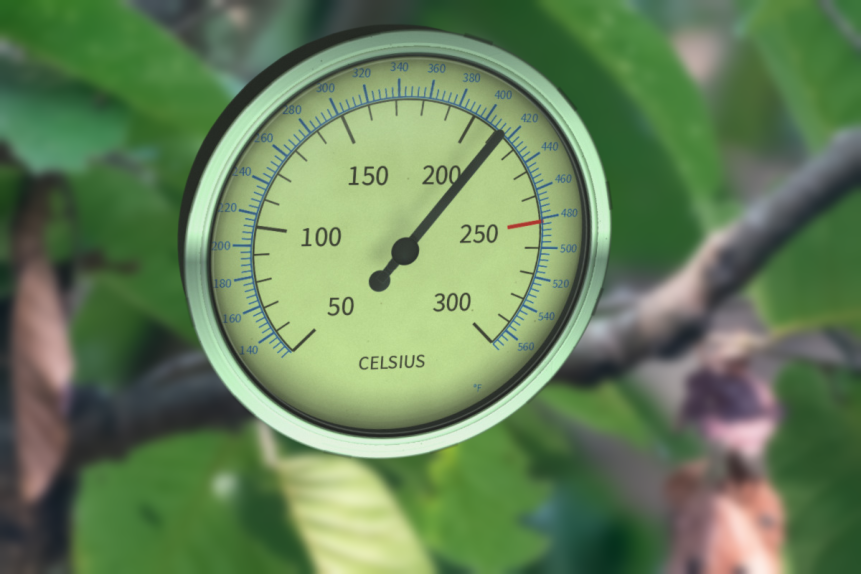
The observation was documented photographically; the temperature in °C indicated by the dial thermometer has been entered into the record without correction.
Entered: 210 °C
